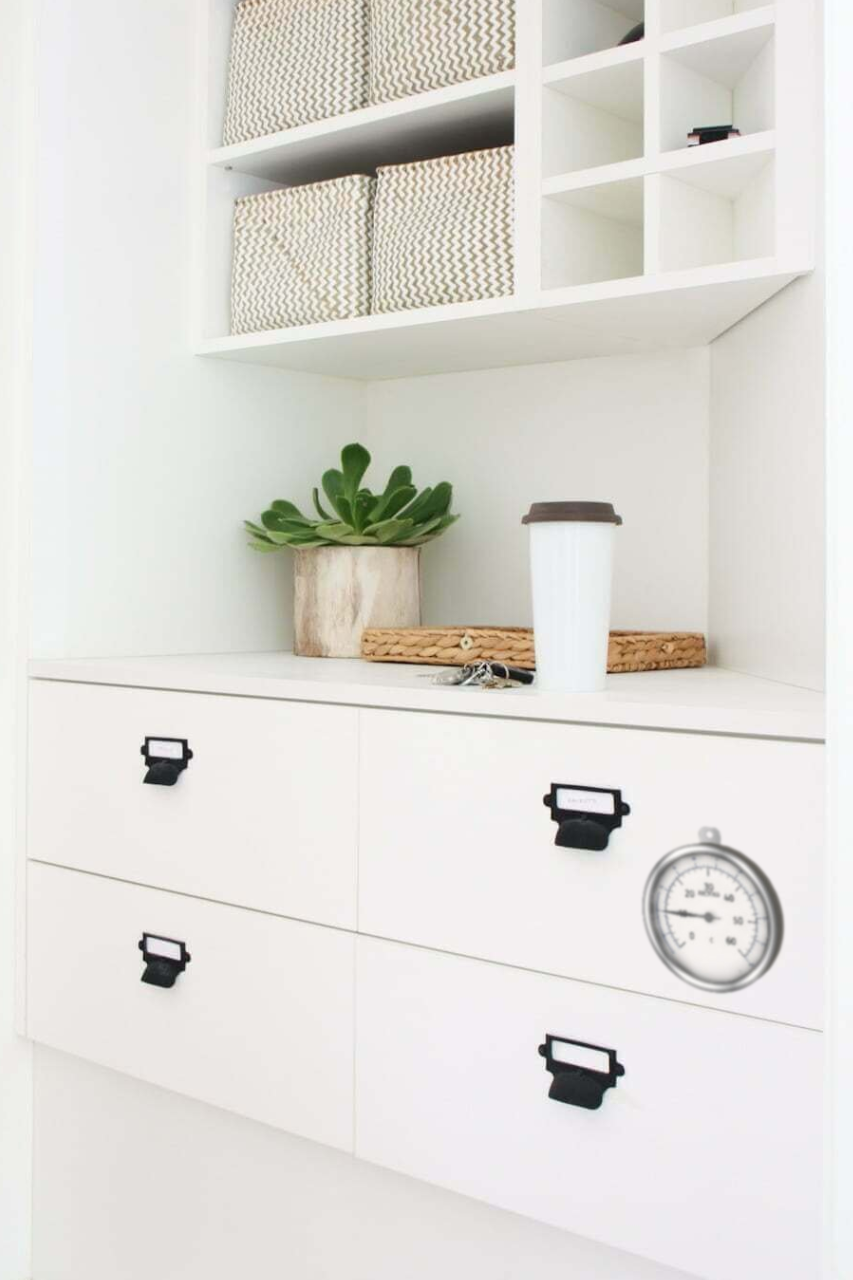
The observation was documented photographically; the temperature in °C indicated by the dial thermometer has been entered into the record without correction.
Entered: 10 °C
